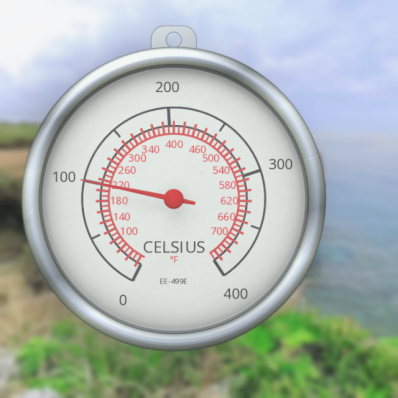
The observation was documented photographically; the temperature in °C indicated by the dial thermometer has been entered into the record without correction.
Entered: 100 °C
